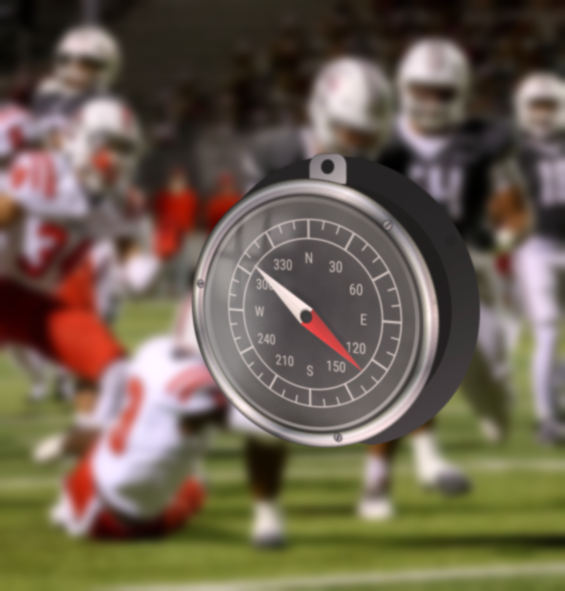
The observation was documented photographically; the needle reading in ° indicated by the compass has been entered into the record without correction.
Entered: 130 °
